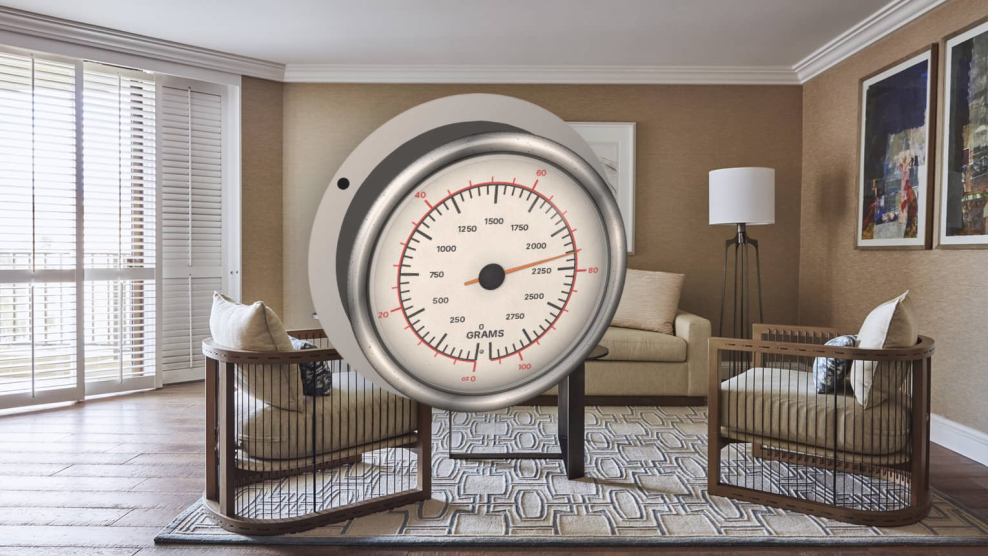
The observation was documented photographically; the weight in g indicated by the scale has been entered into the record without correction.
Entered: 2150 g
